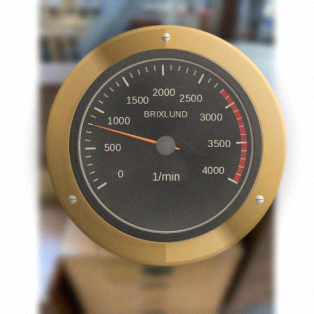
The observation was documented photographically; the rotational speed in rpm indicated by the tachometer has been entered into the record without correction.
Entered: 800 rpm
